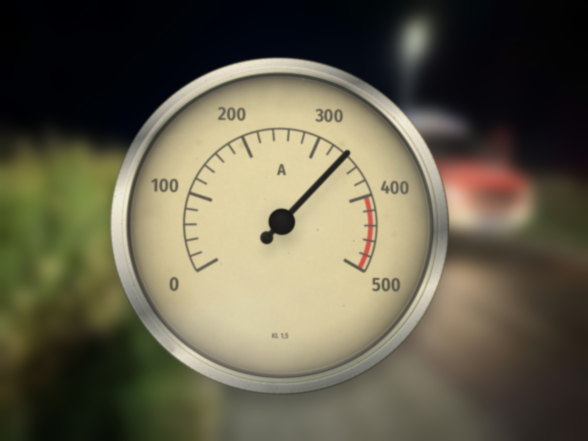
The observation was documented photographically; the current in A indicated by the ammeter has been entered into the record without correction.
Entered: 340 A
